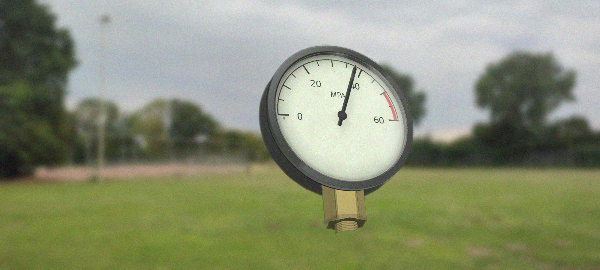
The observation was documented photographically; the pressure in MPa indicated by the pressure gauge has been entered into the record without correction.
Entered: 37.5 MPa
